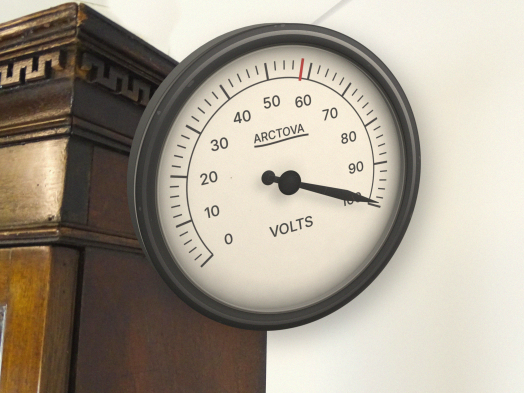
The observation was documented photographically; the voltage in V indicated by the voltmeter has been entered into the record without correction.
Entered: 99 V
